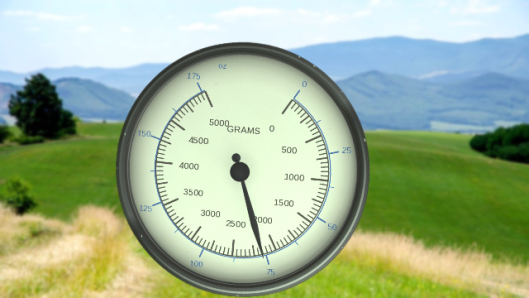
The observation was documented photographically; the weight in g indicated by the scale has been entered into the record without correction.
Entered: 2150 g
